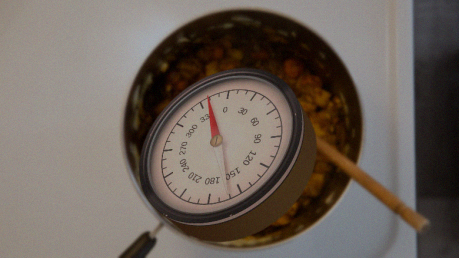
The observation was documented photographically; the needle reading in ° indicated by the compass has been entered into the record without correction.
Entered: 340 °
